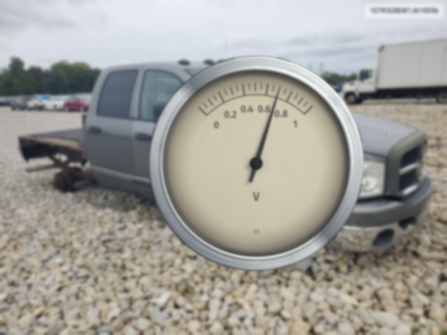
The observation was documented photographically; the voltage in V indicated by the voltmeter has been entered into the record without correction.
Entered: 0.7 V
